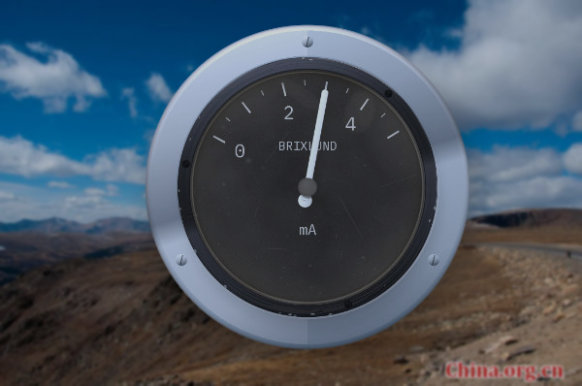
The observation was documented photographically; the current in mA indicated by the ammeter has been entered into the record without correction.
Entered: 3 mA
